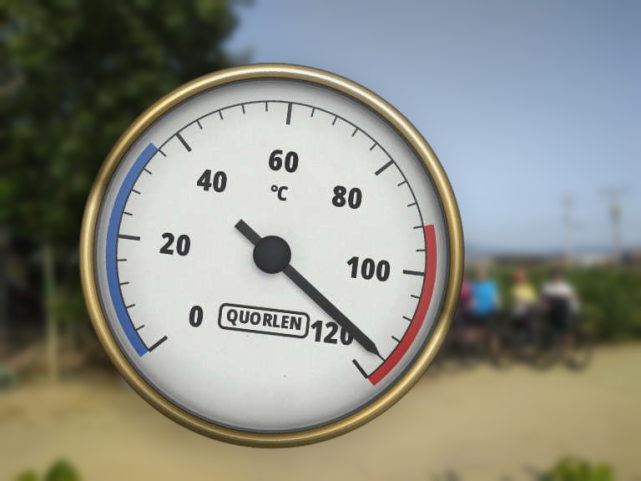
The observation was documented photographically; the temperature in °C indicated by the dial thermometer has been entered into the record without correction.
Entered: 116 °C
